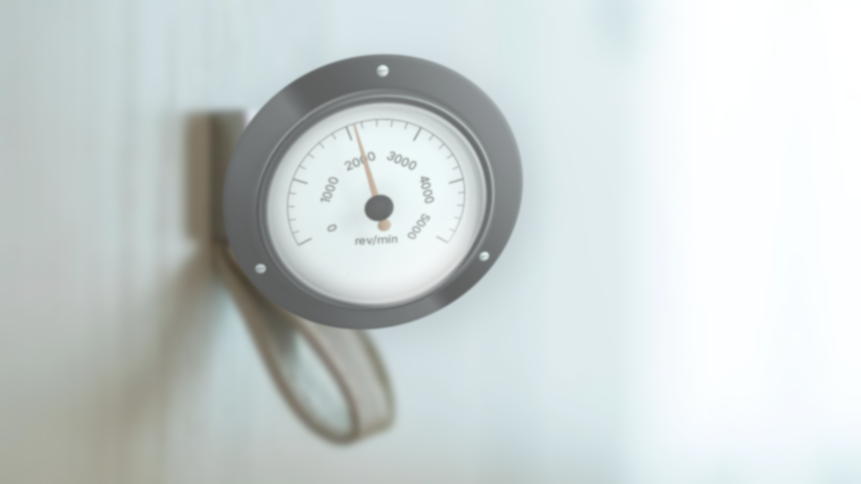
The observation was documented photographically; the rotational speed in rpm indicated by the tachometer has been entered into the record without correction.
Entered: 2100 rpm
